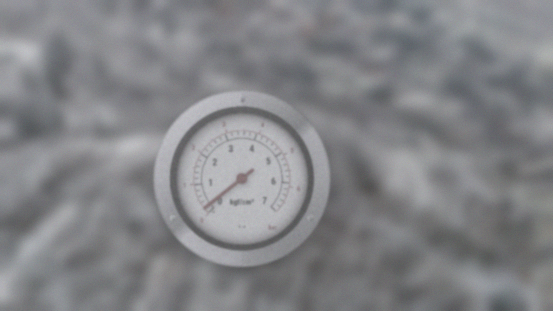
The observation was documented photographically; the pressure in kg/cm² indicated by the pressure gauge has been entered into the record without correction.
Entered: 0.2 kg/cm²
